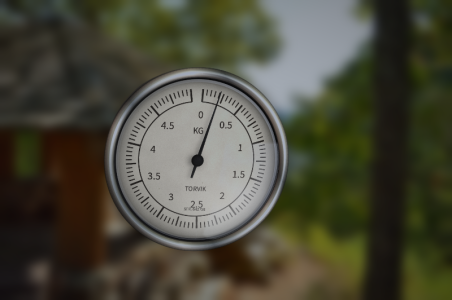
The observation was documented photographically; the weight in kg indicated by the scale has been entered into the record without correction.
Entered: 0.2 kg
